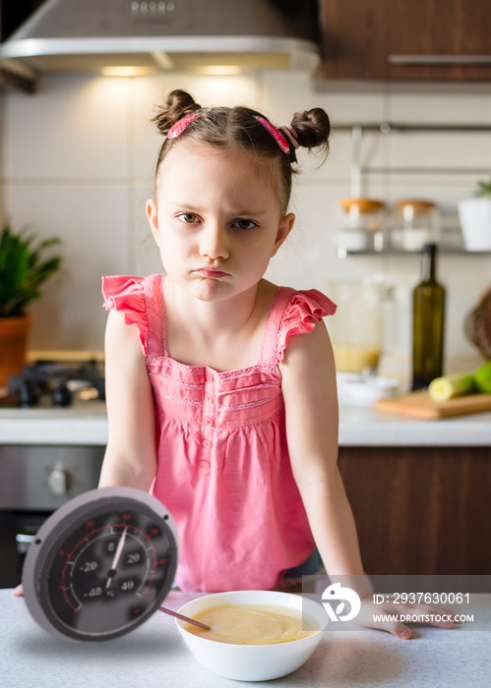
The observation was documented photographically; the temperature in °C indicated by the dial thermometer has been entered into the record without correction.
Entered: 5 °C
